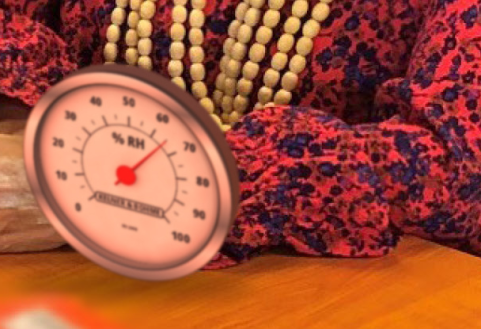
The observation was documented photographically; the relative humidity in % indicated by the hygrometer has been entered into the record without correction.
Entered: 65 %
